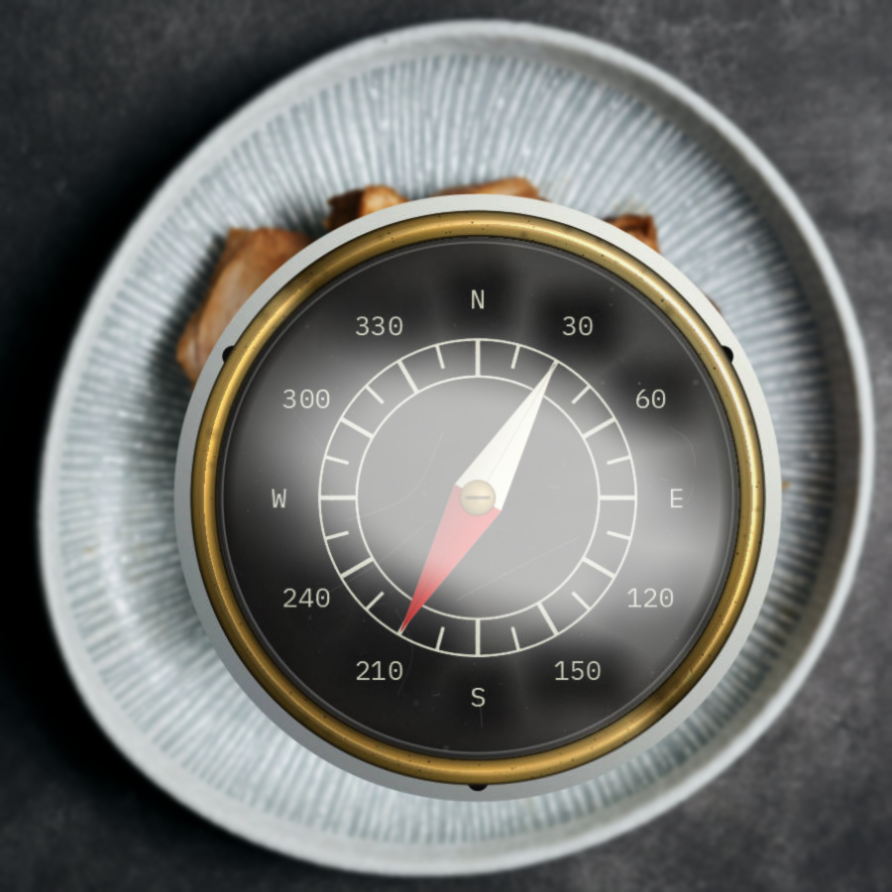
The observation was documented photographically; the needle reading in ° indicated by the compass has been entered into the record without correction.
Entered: 210 °
